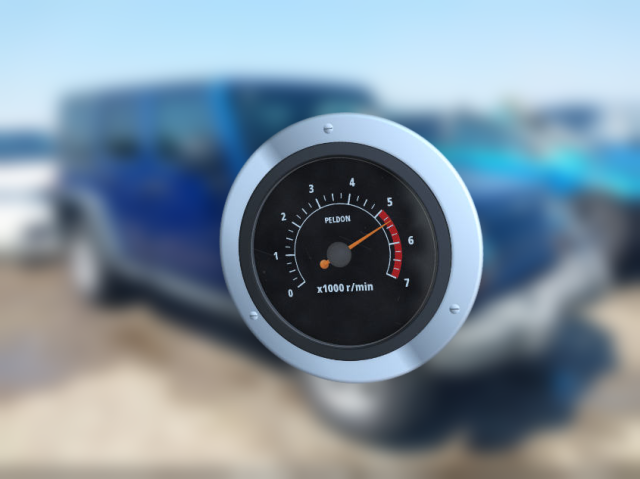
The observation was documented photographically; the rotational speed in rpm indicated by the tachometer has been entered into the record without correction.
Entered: 5375 rpm
